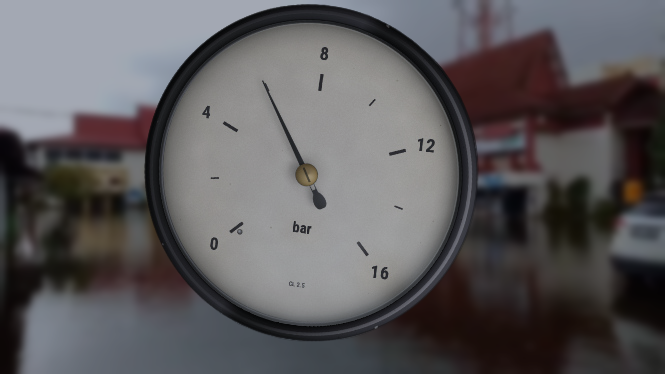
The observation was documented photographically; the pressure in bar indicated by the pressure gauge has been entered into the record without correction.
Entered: 6 bar
